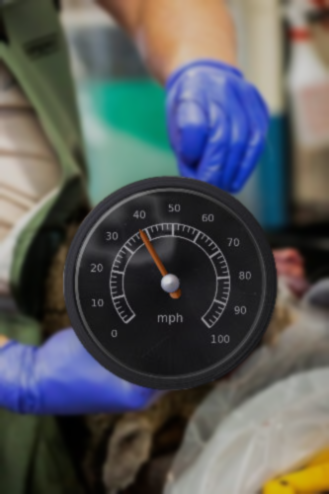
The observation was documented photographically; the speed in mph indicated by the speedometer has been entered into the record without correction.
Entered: 38 mph
